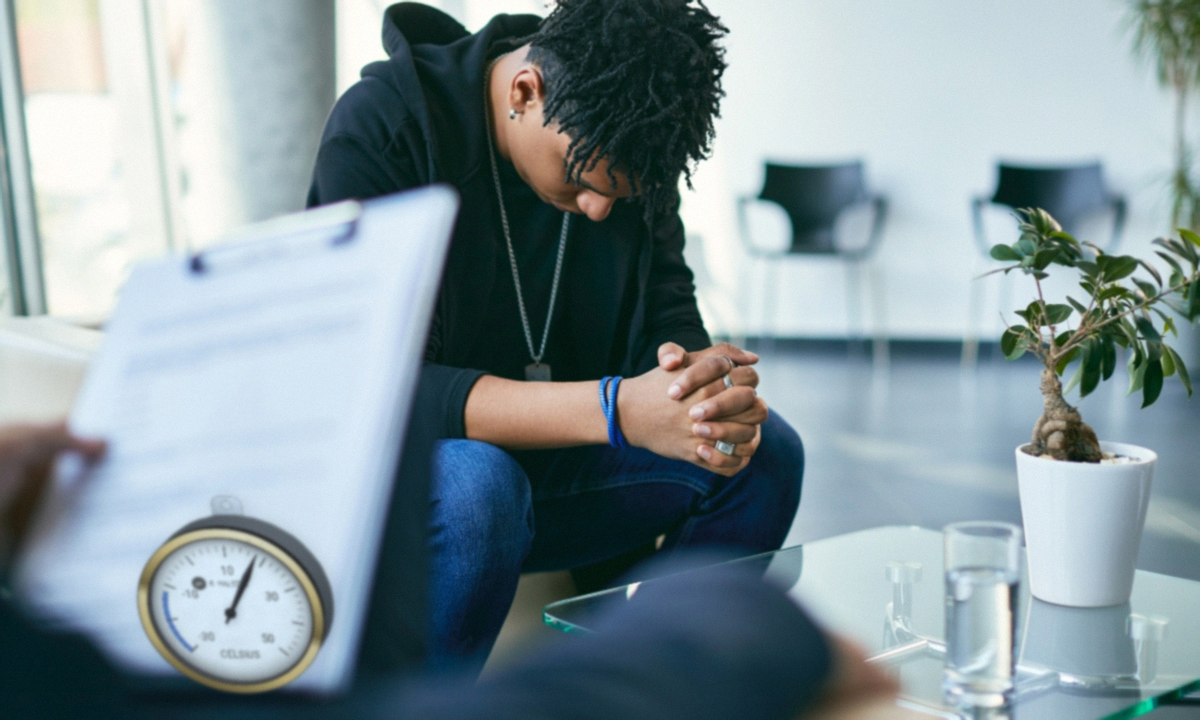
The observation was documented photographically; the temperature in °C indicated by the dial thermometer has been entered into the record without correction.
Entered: 18 °C
